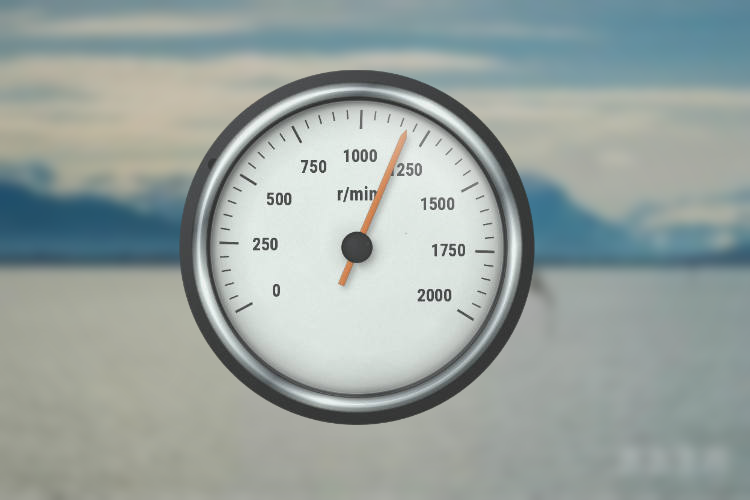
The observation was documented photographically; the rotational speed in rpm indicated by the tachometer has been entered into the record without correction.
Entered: 1175 rpm
